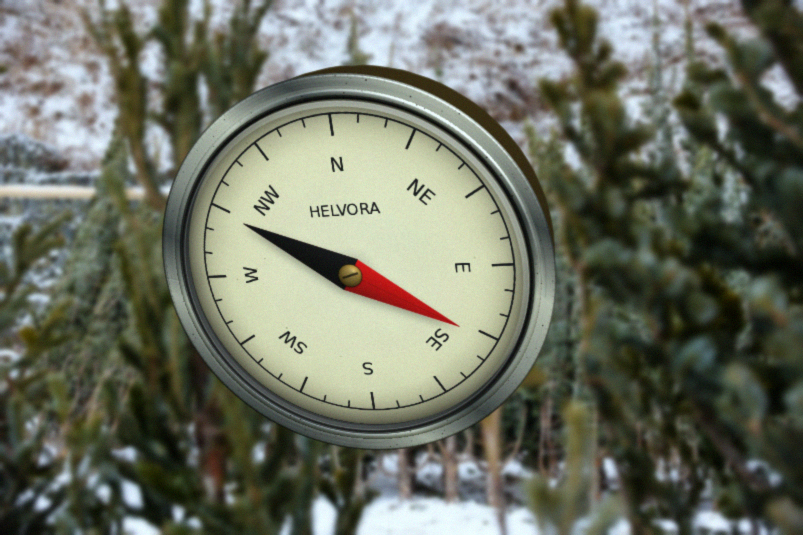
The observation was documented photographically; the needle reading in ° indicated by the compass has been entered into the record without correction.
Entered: 120 °
